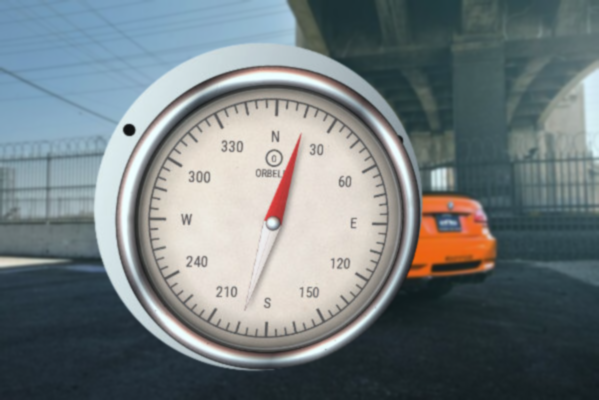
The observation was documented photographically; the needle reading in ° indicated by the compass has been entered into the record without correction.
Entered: 15 °
